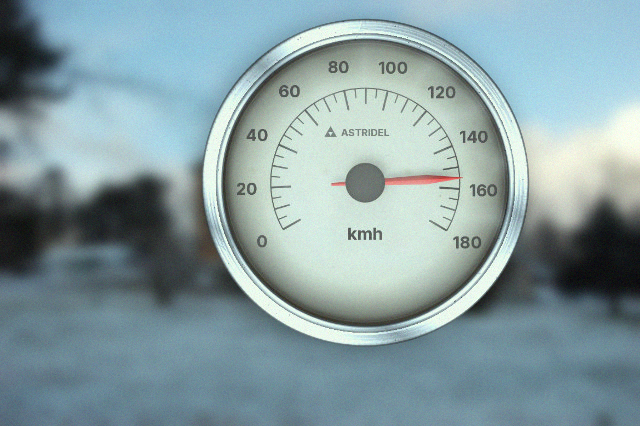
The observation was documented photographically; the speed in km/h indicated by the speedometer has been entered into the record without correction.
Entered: 155 km/h
